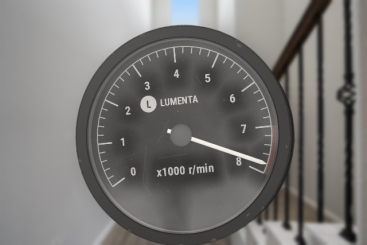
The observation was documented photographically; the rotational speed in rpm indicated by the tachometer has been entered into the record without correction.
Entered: 7800 rpm
